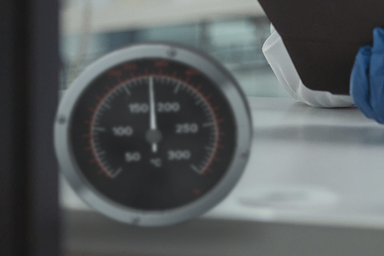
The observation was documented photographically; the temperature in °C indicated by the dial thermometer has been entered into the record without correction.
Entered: 175 °C
